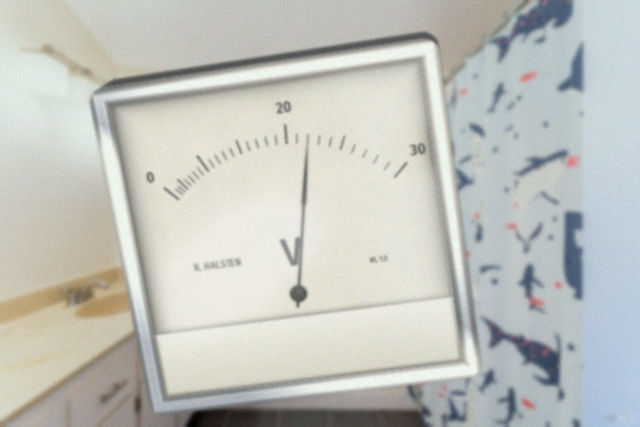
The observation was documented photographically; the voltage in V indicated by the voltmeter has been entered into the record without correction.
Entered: 22 V
